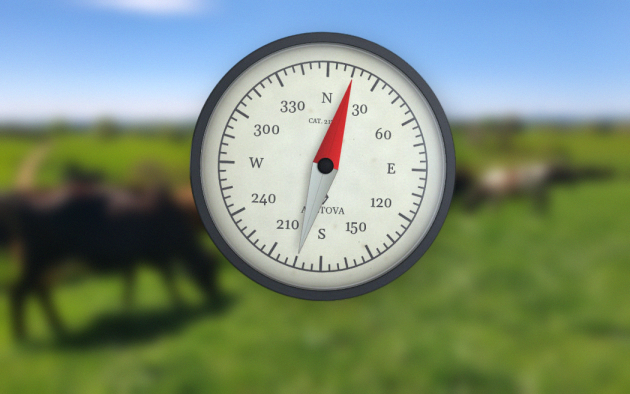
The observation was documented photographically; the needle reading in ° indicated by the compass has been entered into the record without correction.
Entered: 15 °
